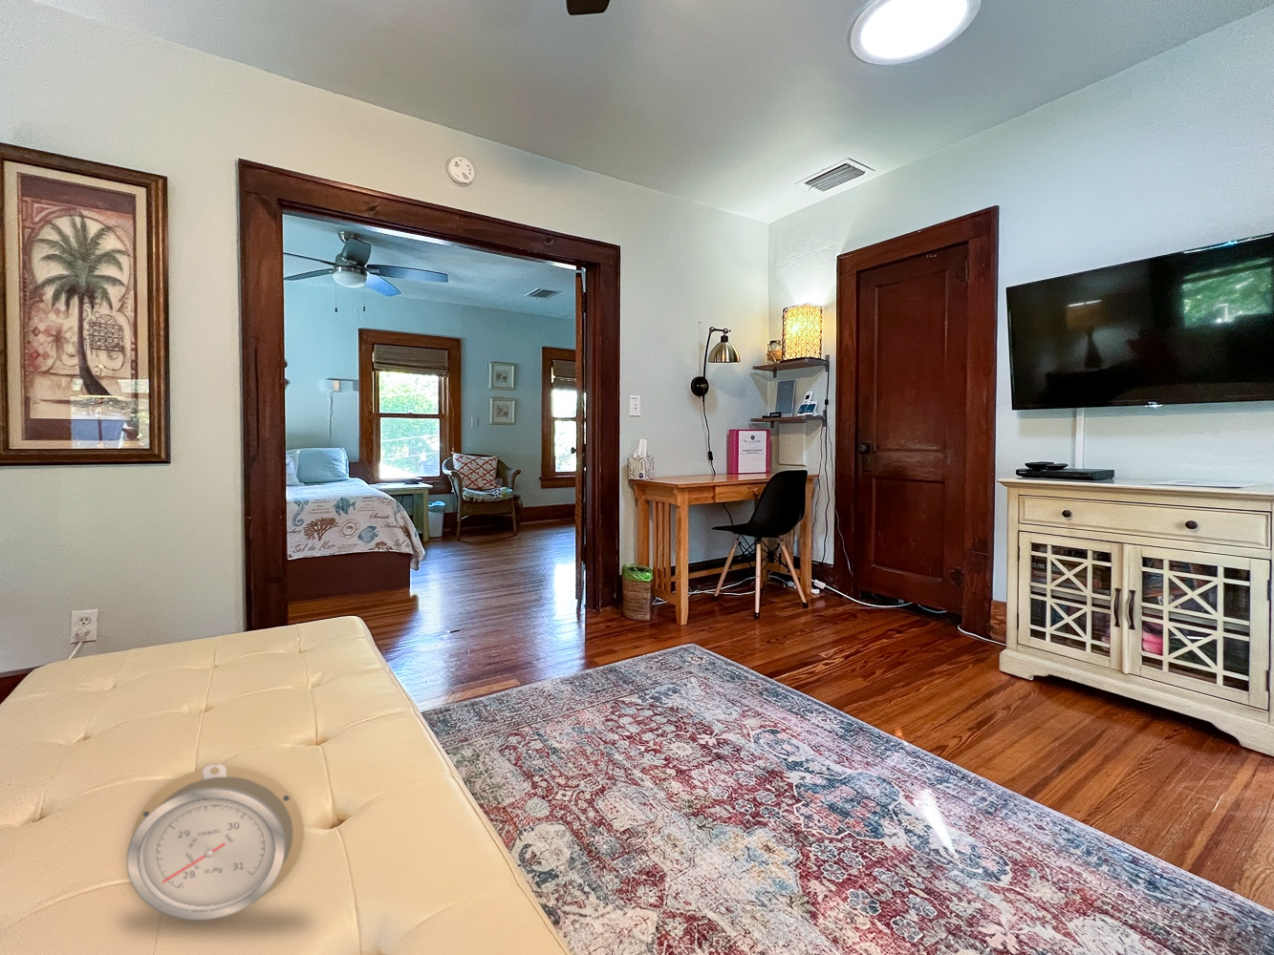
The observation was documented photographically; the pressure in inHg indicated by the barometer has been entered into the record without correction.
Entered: 28.2 inHg
